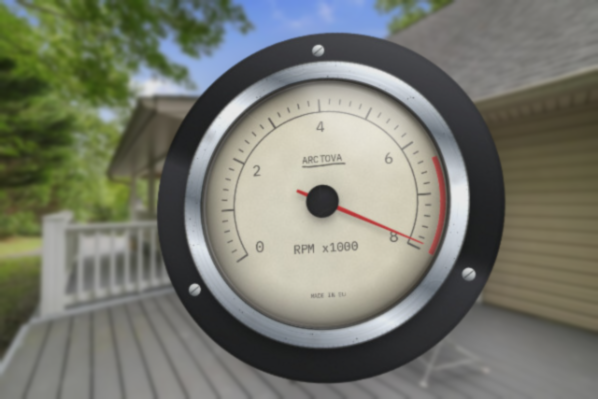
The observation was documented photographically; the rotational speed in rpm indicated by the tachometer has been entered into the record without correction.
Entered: 7900 rpm
